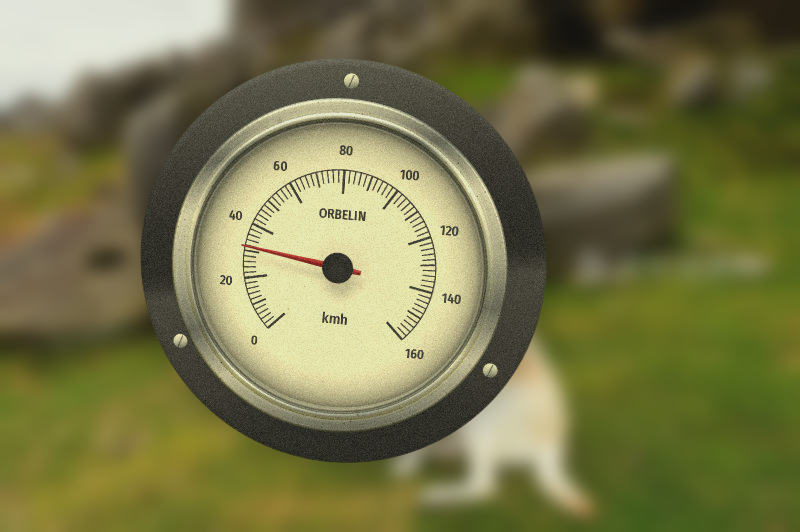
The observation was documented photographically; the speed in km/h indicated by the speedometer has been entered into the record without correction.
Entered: 32 km/h
